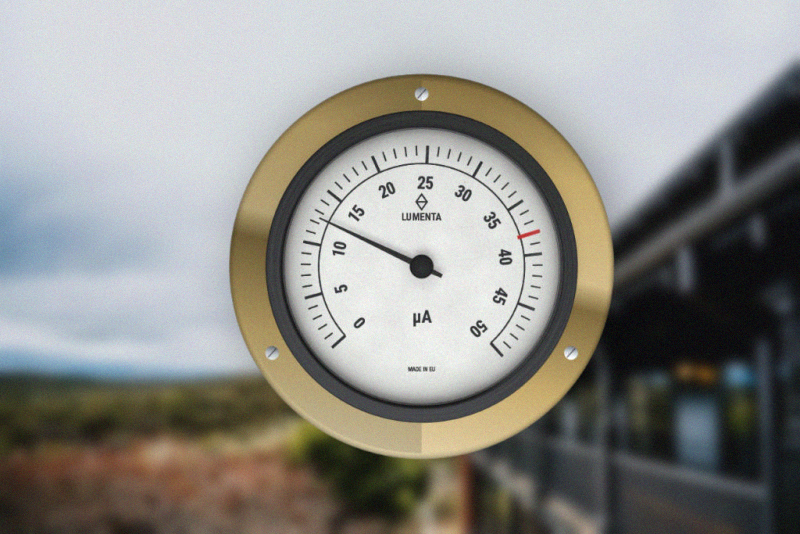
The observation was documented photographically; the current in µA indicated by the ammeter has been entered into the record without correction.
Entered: 12.5 µA
